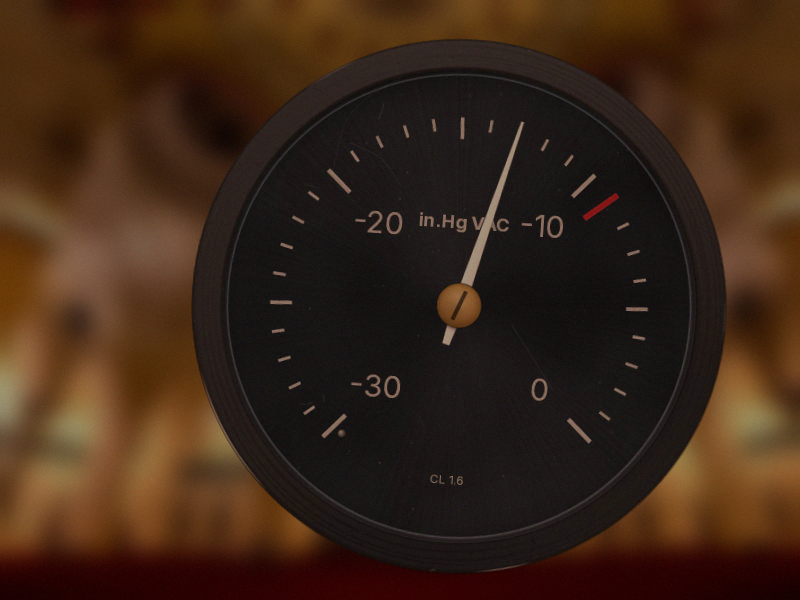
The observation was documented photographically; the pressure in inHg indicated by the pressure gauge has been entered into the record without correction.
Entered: -13 inHg
